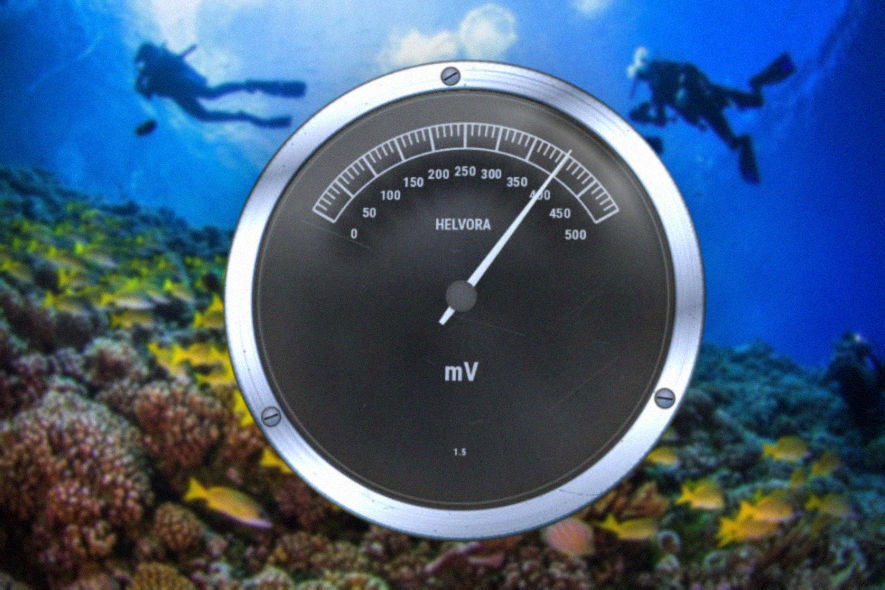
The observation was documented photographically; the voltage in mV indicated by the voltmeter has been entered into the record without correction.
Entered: 400 mV
